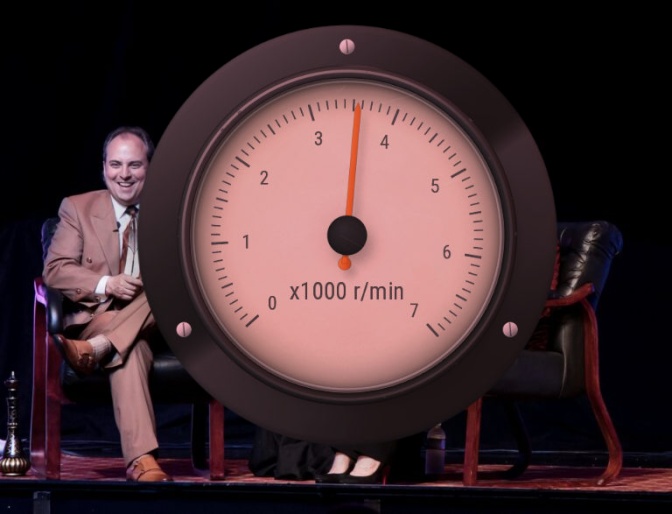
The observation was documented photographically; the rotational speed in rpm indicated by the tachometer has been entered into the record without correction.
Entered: 3550 rpm
